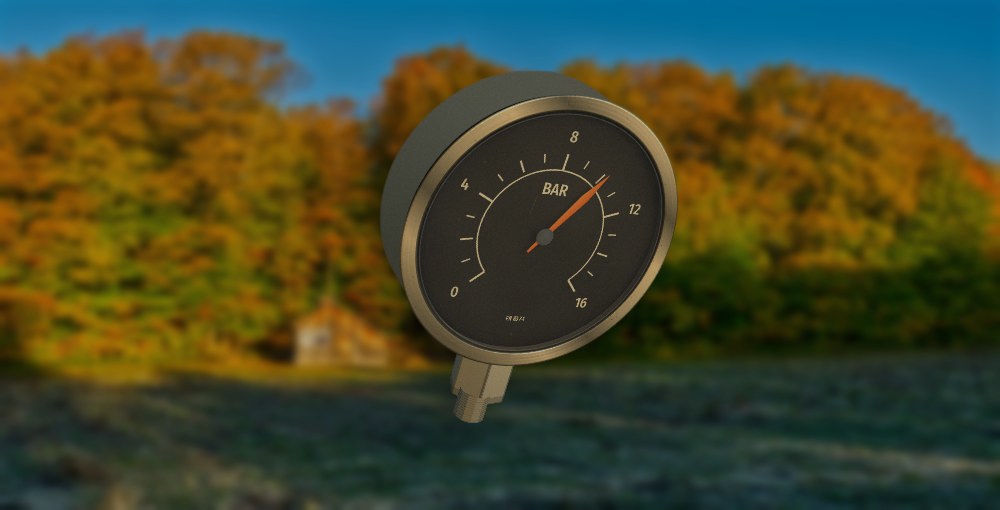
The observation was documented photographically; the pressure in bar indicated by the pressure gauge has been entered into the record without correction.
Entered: 10 bar
